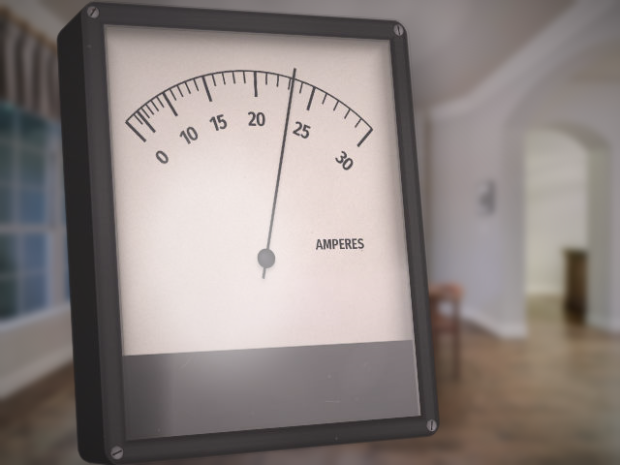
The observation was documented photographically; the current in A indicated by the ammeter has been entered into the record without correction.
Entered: 23 A
